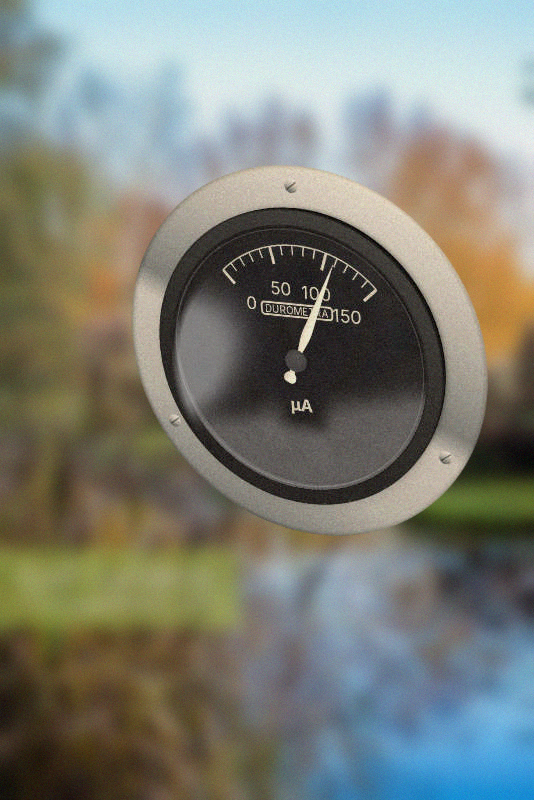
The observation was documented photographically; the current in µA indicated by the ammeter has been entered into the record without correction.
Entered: 110 µA
